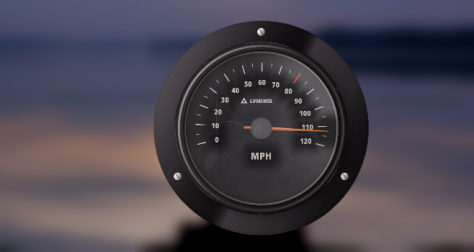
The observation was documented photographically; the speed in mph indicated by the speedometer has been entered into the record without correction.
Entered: 112.5 mph
